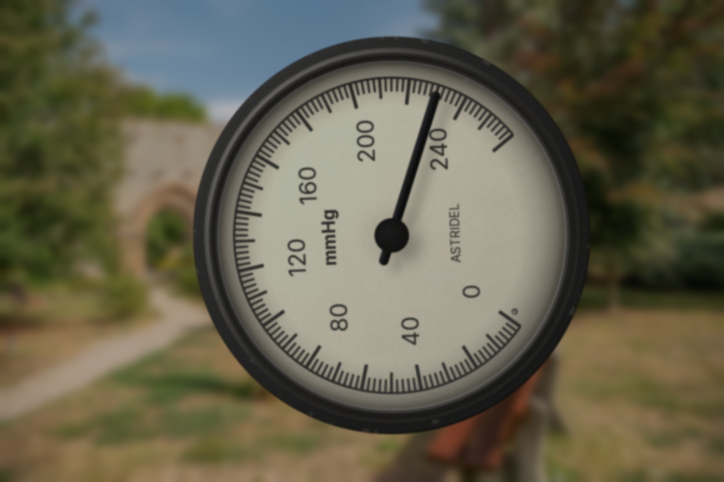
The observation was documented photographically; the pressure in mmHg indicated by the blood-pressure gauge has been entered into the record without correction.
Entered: 230 mmHg
